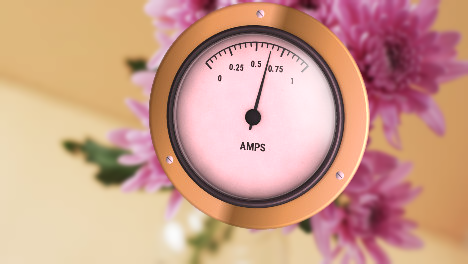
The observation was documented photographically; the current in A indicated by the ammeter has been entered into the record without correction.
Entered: 0.65 A
